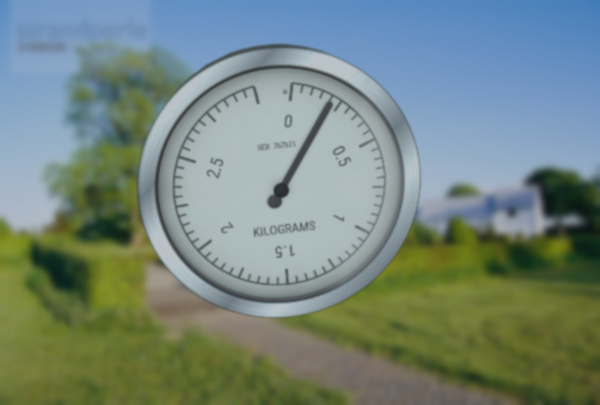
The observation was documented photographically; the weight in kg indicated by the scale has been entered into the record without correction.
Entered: 0.2 kg
